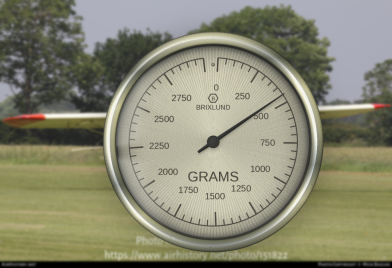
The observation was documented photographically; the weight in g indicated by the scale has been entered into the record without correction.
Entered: 450 g
